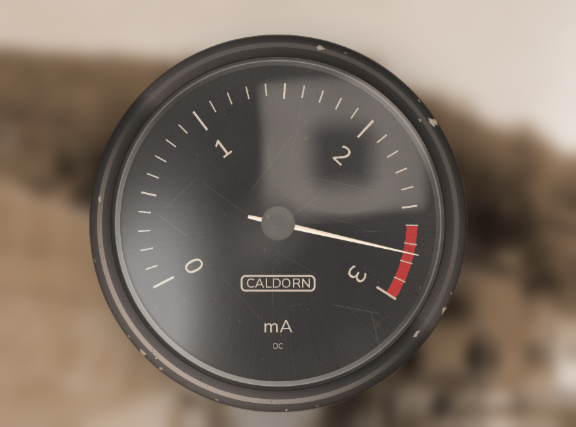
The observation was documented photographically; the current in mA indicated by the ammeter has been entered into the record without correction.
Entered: 2.75 mA
